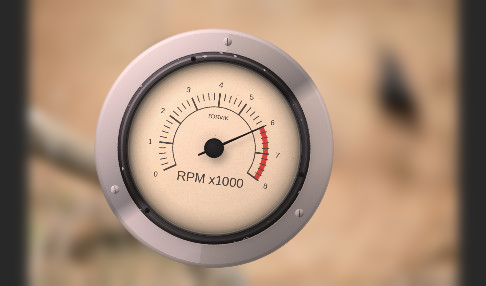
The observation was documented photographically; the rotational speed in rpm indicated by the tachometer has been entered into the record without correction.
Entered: 6000 rpm
